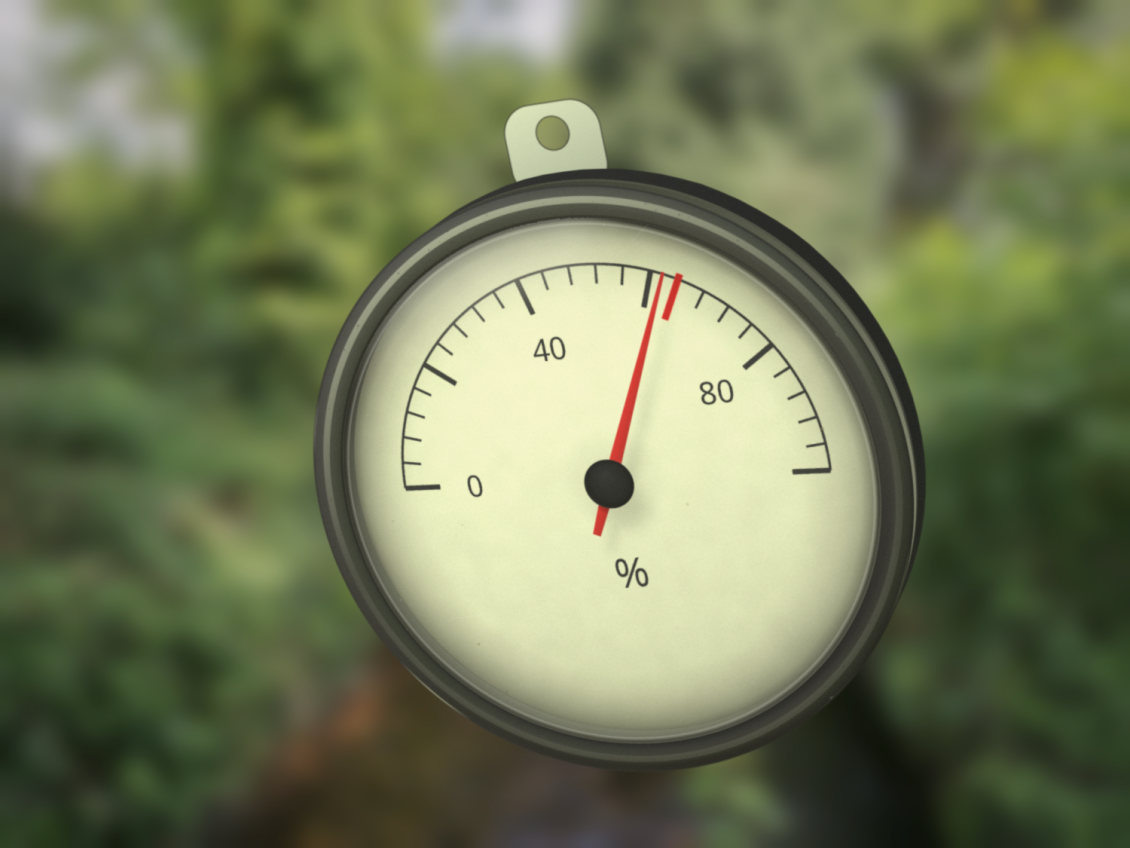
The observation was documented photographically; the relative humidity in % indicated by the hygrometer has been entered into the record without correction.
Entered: 62 %
